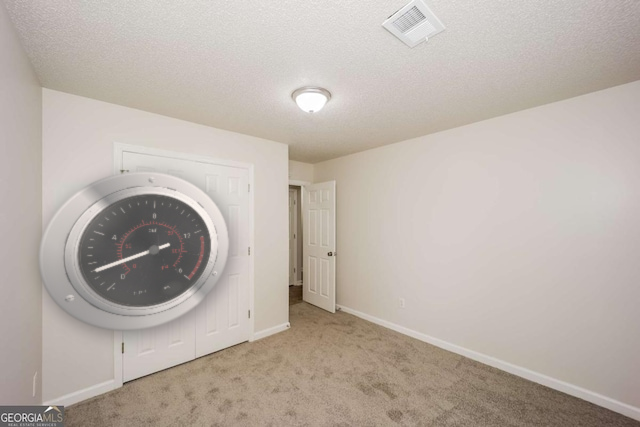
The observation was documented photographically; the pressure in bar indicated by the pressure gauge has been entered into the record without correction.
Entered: 1.5 bar
